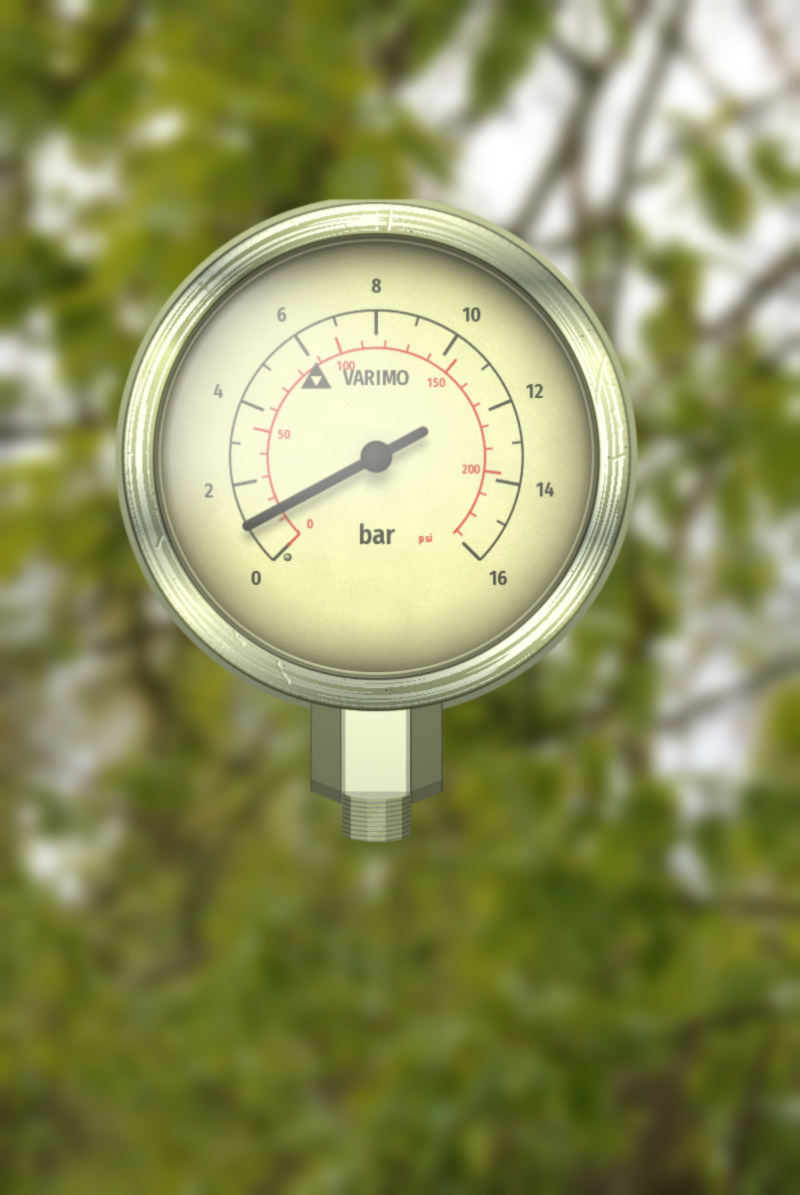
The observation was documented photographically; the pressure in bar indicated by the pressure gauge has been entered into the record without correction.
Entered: 1 bar
